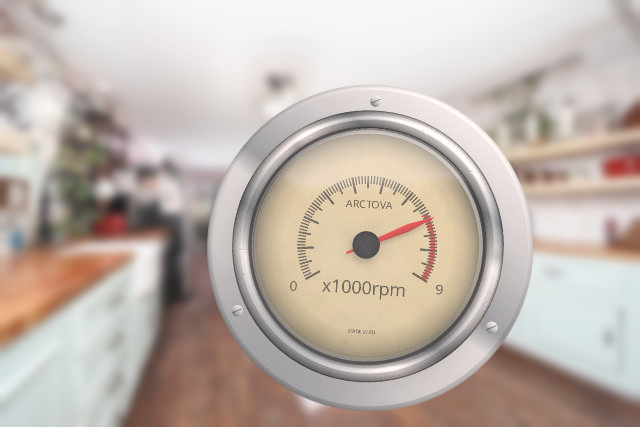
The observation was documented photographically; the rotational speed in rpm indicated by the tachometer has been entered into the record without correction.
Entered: 7000 rpm
